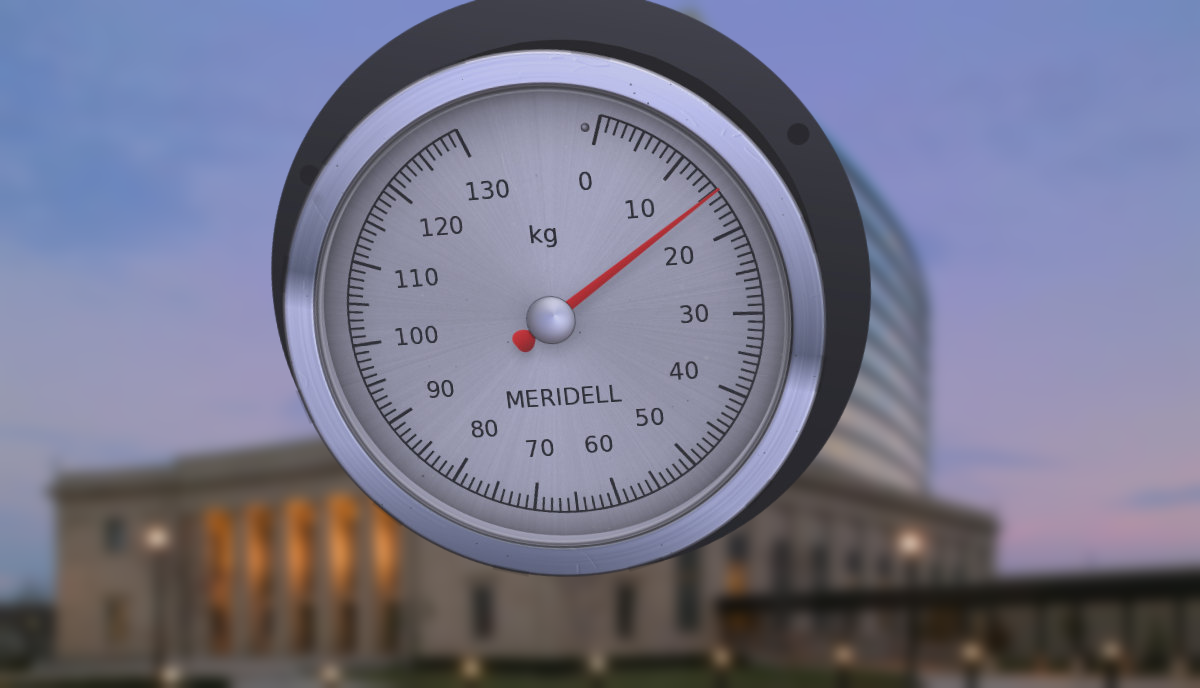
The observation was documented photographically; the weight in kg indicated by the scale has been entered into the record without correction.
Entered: 15 kg
